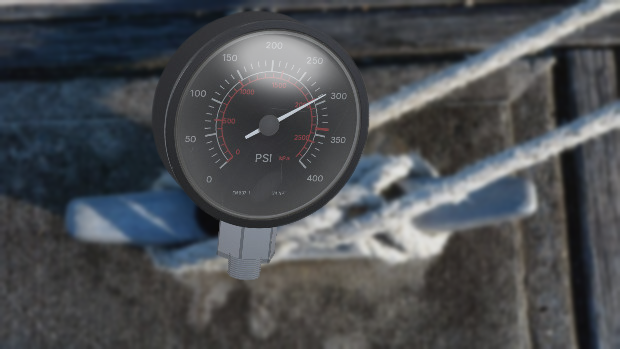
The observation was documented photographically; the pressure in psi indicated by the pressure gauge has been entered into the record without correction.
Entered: 290 psi
